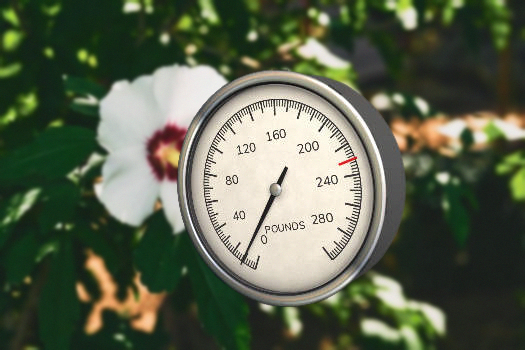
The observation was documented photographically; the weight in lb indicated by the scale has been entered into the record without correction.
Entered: 10 lb
